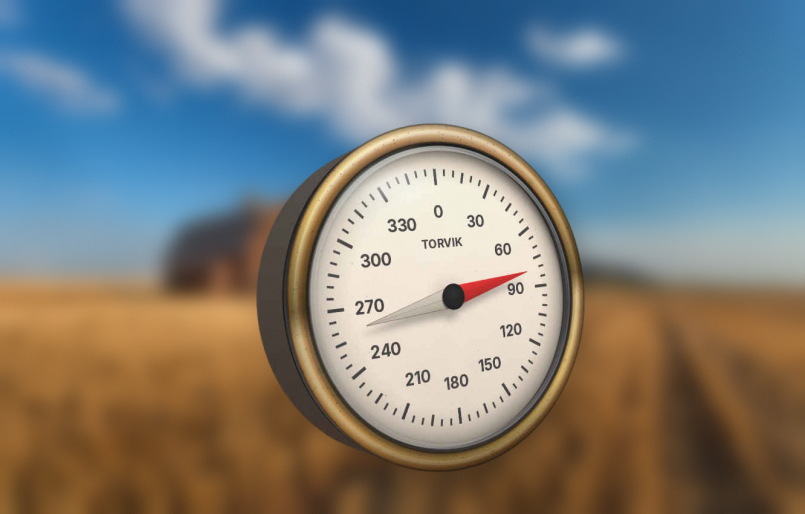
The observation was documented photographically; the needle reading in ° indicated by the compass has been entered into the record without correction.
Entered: 80 °
